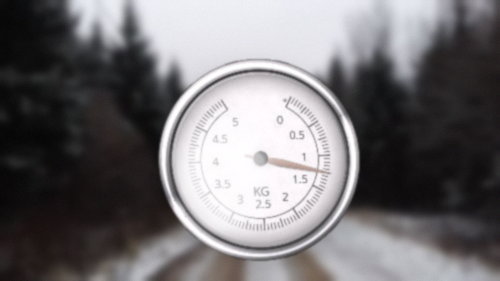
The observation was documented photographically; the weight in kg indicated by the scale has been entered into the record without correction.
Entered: 1.25 kg
